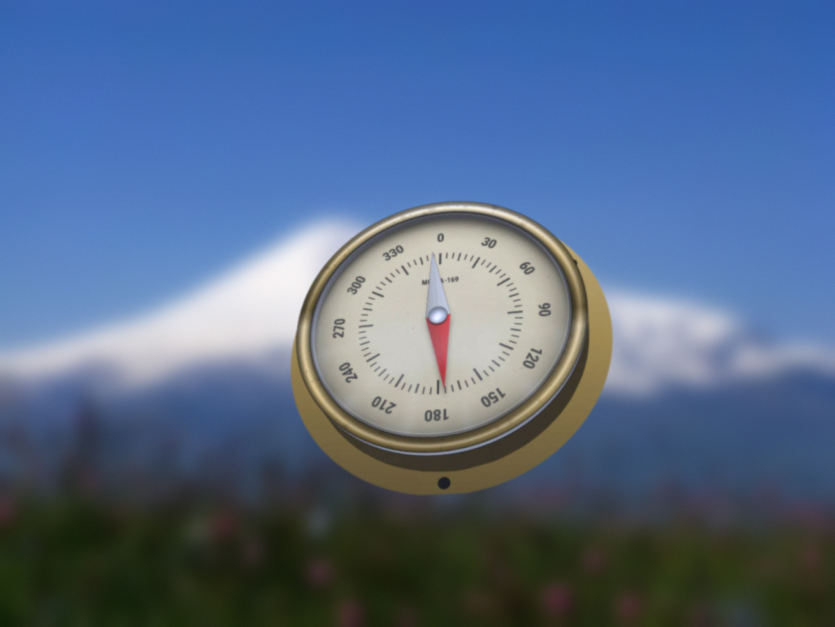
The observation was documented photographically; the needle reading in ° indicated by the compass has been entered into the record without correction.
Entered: 175 °
